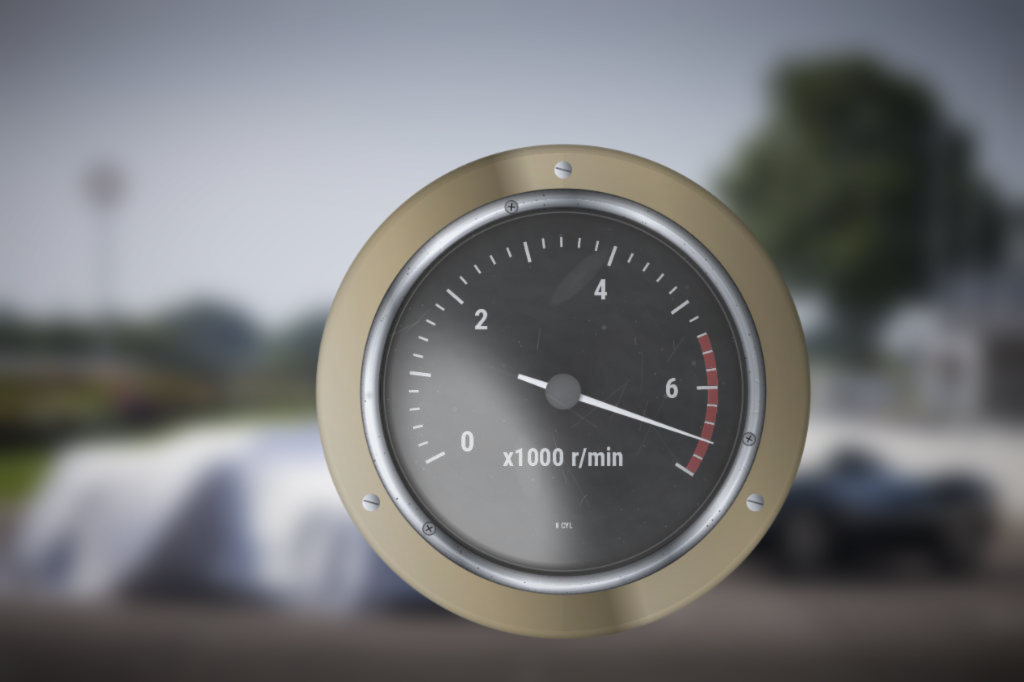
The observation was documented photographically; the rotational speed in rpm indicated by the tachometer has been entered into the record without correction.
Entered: 6600 rpm
